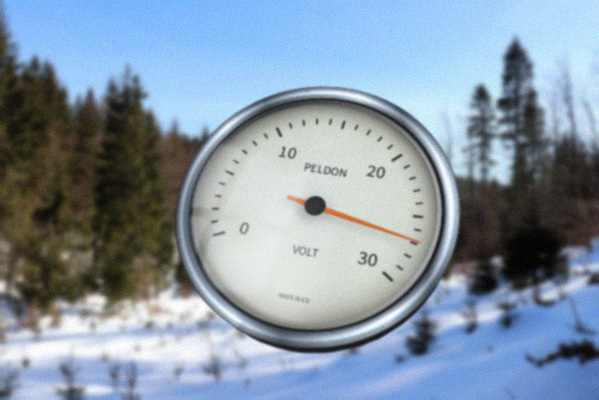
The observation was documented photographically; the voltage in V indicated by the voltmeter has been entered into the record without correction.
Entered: 27 V
